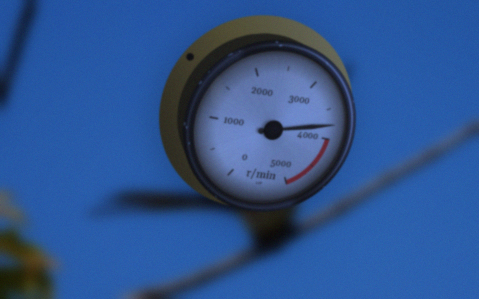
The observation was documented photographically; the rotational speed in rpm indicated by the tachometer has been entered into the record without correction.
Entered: 3750 rpm
